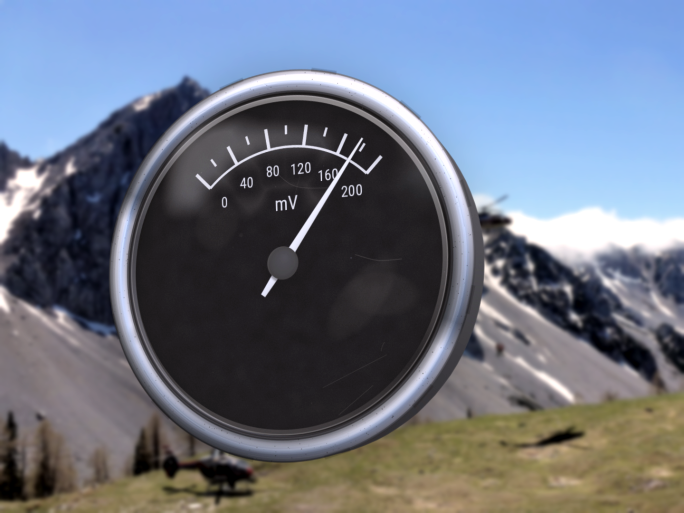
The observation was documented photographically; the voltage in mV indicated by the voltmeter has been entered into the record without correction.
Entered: 180 mV
